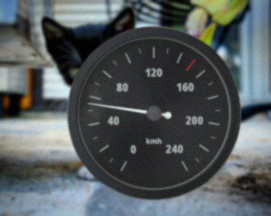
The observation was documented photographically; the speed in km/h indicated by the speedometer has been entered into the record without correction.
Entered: 55 km/h
